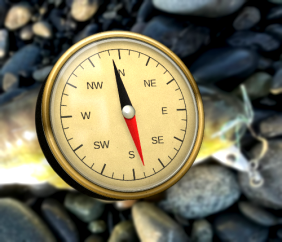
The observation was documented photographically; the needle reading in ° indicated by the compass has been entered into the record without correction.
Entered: 170 °
